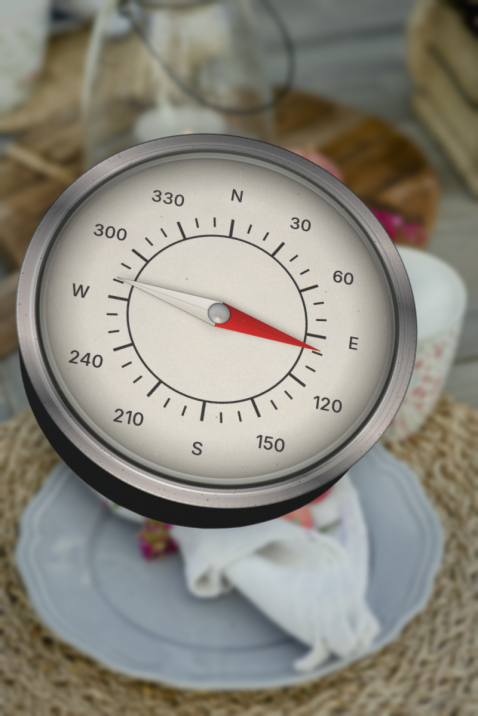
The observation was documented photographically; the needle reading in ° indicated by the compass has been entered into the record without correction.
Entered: 100 °
